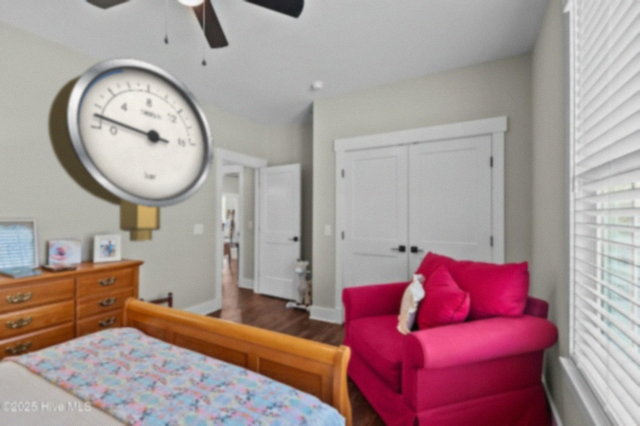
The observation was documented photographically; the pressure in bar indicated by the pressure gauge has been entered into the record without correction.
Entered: 1 bar
